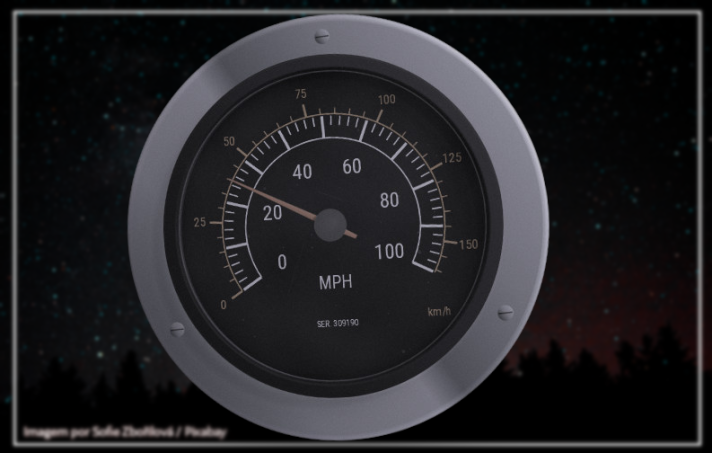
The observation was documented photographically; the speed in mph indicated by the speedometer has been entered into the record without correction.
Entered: 25 mph
